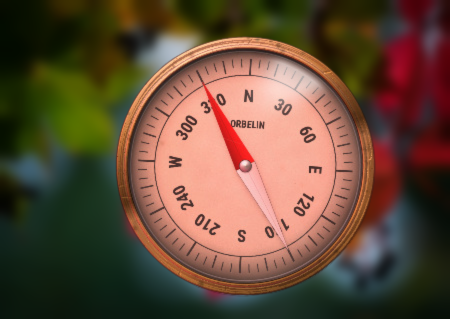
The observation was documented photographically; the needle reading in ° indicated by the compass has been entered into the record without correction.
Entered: 330 °
